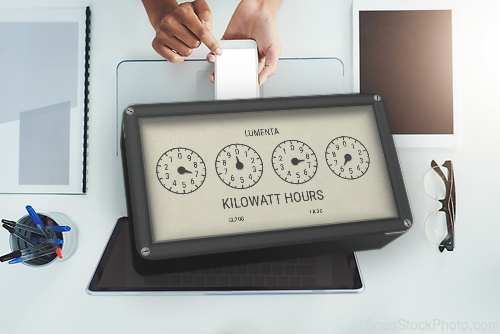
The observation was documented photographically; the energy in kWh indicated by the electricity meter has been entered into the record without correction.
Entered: 6976 kWh
